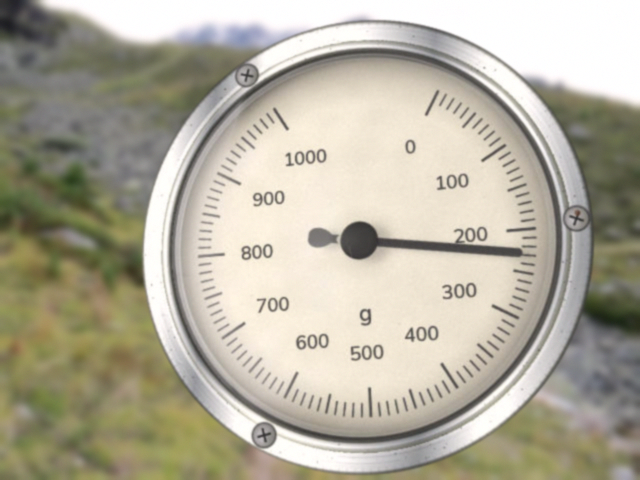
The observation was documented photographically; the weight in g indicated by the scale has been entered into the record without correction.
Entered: 230 g
